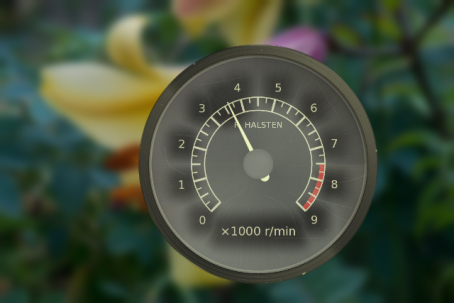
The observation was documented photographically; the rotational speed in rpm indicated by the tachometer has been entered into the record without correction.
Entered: 3625 rpm
